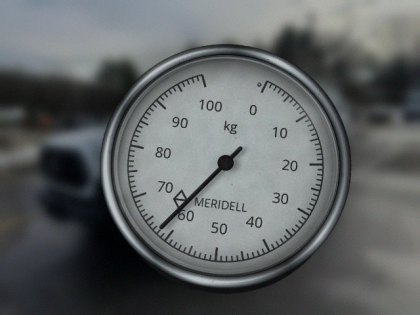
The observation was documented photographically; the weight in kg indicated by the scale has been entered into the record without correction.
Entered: 62 kg
